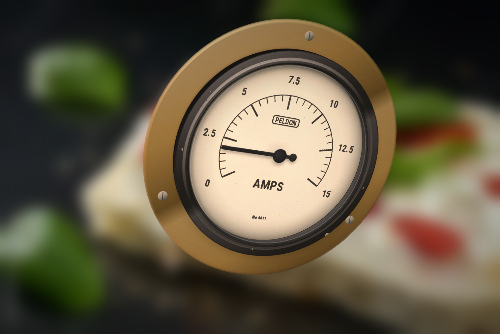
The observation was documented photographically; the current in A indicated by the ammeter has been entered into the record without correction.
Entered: 2 A
